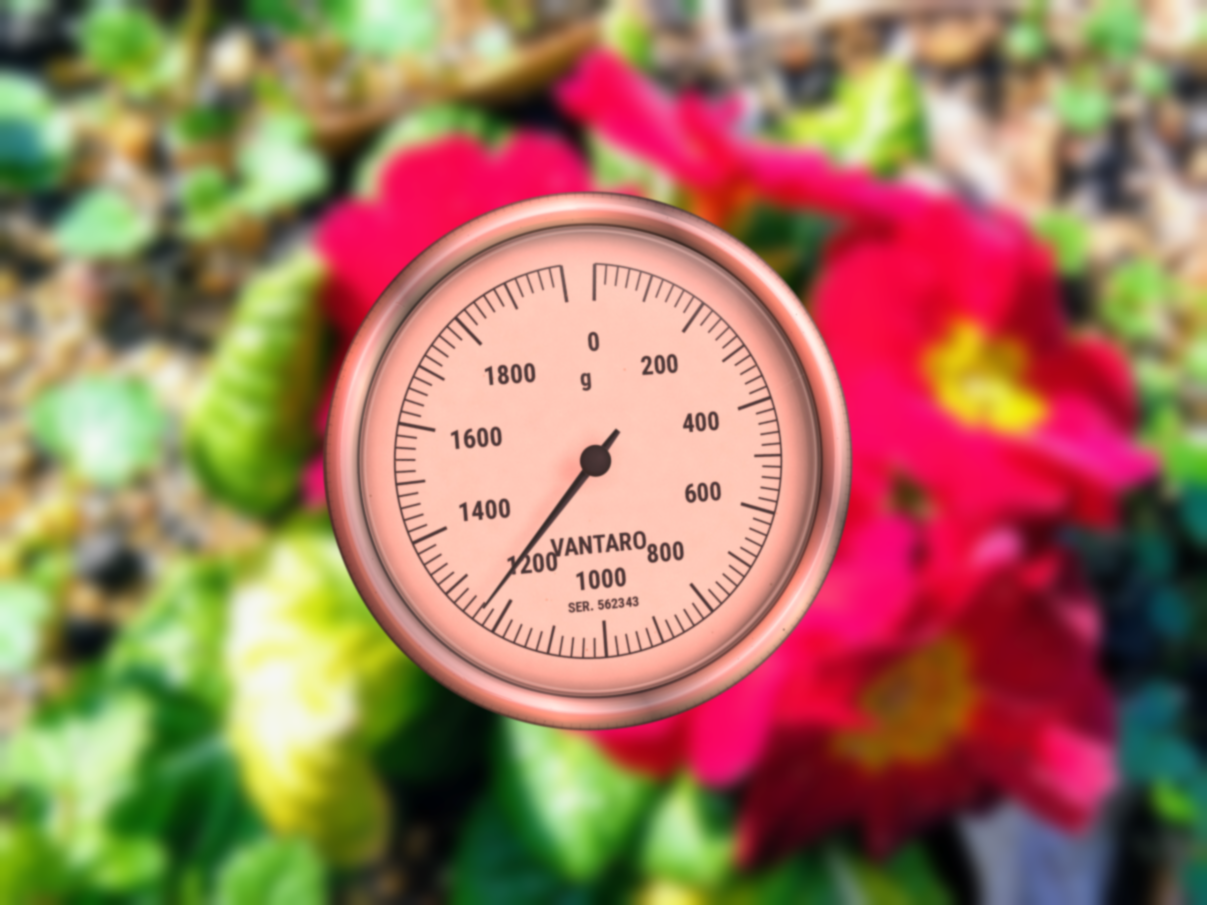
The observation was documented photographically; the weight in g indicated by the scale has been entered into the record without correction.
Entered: 1240 g
